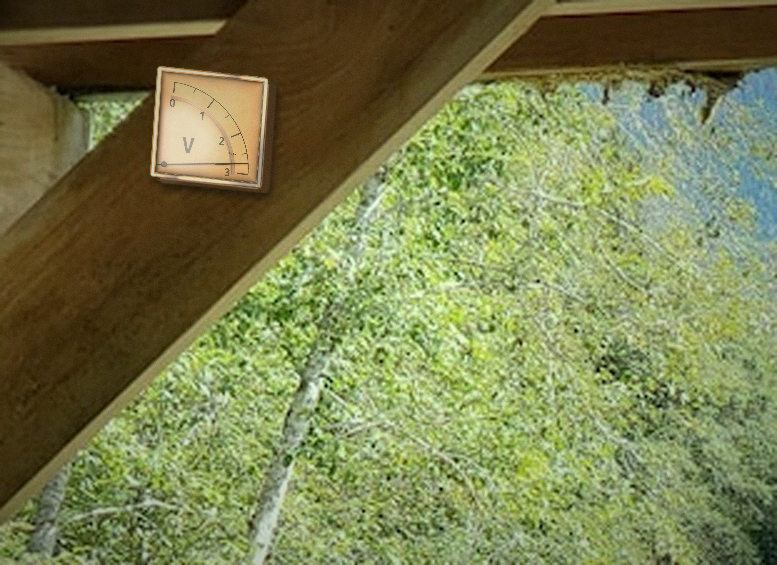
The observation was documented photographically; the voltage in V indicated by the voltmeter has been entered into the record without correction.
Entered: 2.75 V
